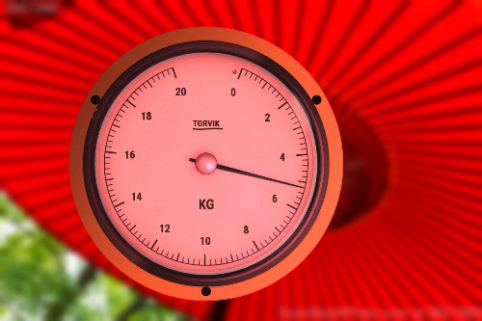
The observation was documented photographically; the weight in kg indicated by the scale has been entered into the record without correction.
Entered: 5.2 kg
